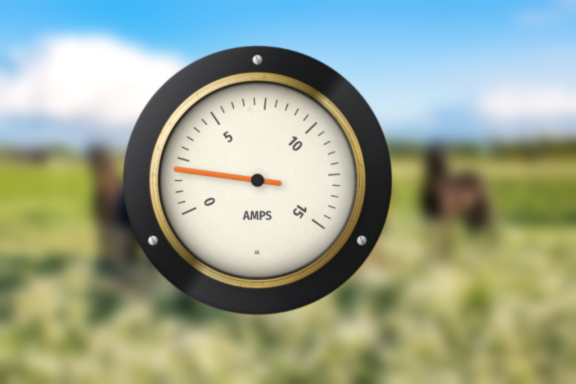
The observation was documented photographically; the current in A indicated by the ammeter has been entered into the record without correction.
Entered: 2 A
